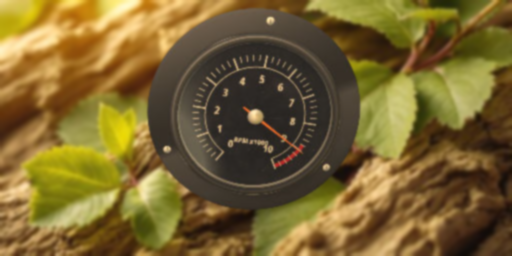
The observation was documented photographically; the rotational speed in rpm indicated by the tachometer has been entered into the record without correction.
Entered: 9000 rpm
